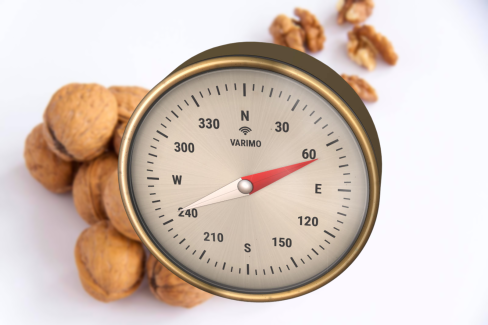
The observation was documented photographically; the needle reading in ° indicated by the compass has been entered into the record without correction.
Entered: 65 °
